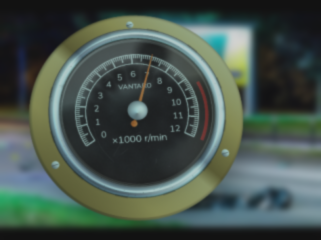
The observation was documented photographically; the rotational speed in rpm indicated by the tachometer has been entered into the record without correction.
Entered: 7000 rpm
